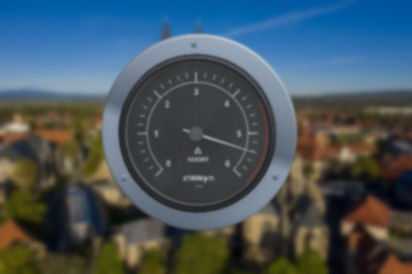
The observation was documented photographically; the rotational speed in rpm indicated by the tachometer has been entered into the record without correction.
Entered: 5400 rpm
